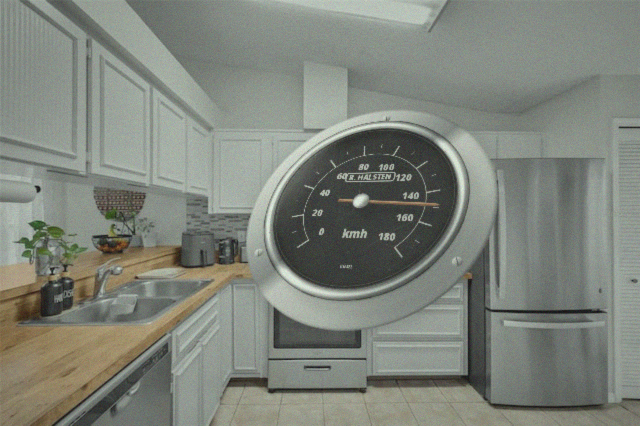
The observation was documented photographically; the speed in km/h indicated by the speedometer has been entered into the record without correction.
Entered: 150 km/h
